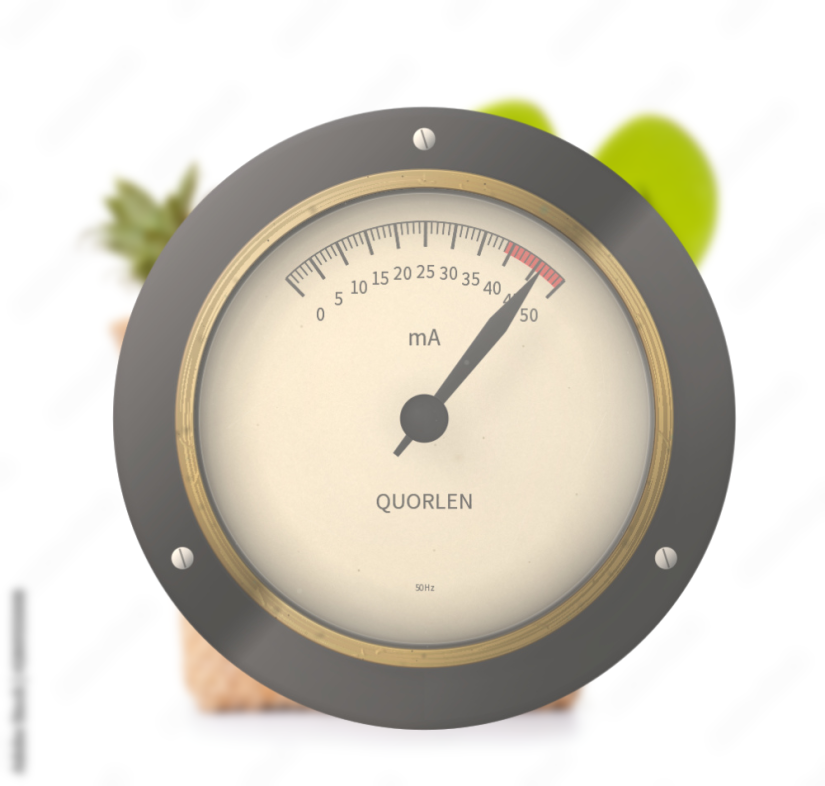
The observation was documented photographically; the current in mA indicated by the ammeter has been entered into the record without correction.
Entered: 46 mA
